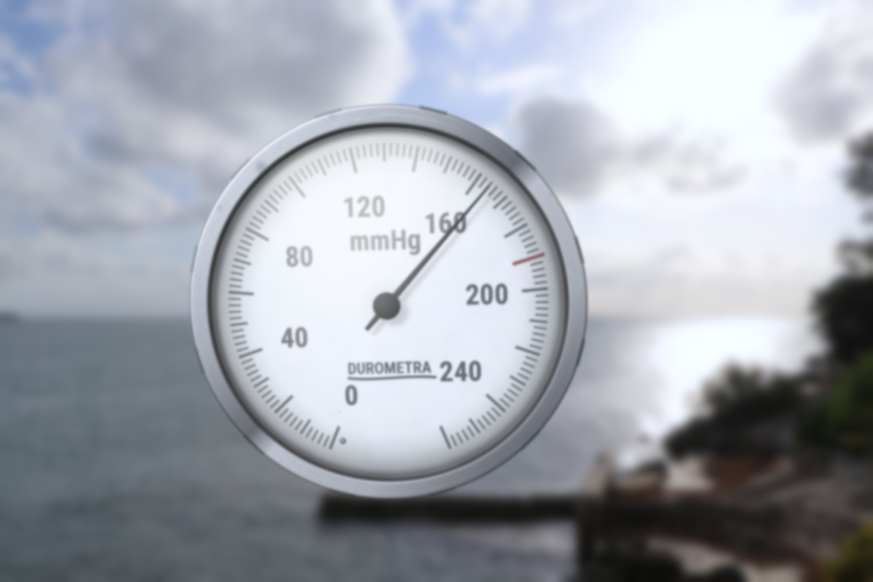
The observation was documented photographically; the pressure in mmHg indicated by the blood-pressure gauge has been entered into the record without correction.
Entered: 164 mmHg
